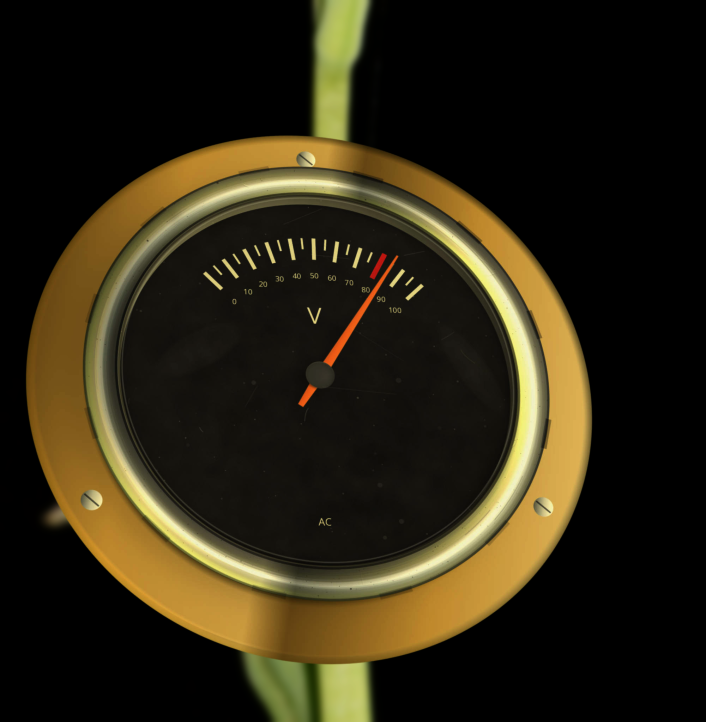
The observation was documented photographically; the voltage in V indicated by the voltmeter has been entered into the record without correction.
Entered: 85 V
